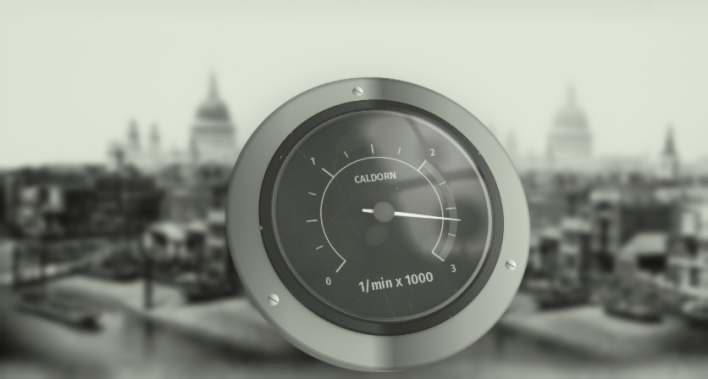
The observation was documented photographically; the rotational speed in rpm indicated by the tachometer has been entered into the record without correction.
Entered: 2625 rpm
